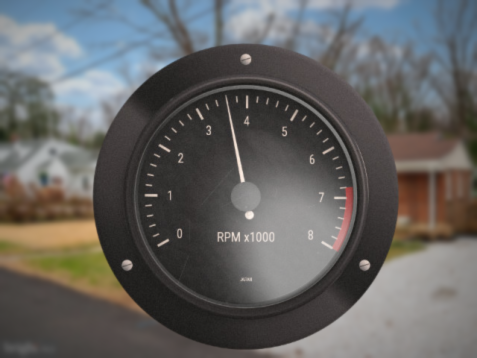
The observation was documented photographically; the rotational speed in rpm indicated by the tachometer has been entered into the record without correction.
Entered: 3600 rpm
